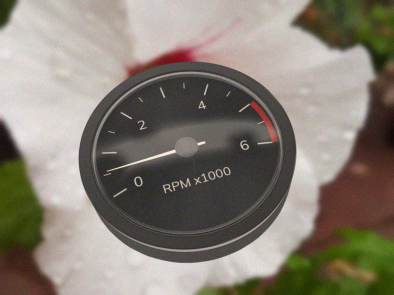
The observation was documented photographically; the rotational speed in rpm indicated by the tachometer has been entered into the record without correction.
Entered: 500 rpm
